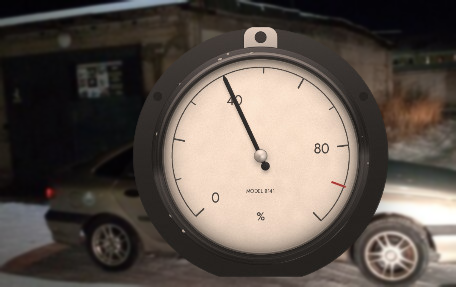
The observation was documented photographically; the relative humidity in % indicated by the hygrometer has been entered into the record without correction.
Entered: 40 %
